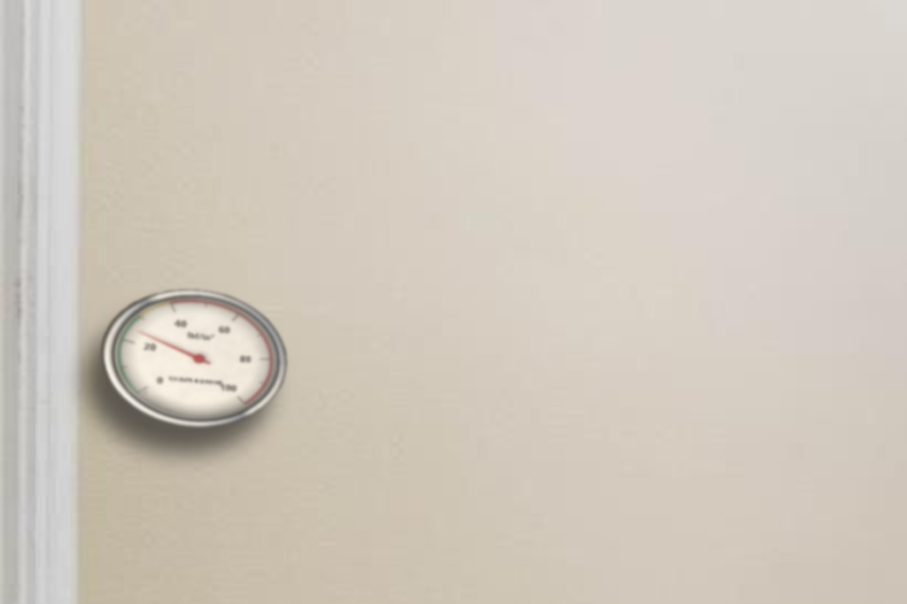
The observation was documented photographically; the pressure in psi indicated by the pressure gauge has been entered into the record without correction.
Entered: 25 psi
